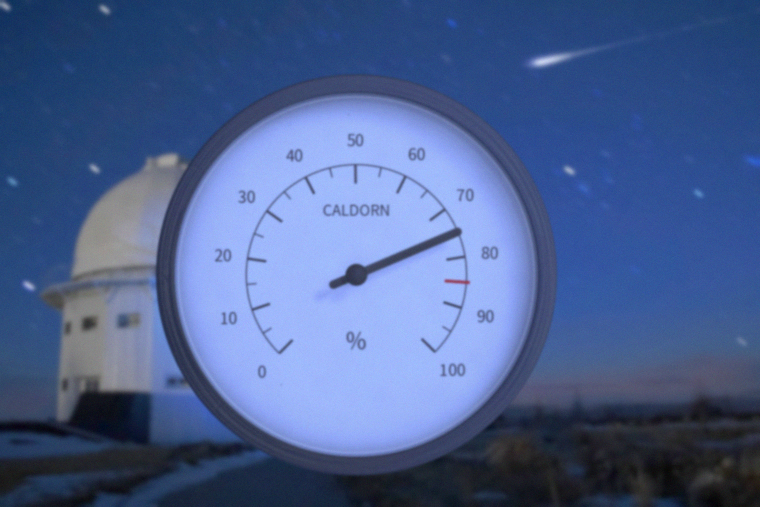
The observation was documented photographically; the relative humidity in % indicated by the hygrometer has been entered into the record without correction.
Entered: 75 %
